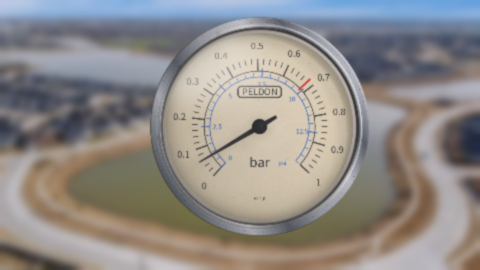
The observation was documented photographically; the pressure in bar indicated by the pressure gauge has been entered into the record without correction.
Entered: 0.06 bar
